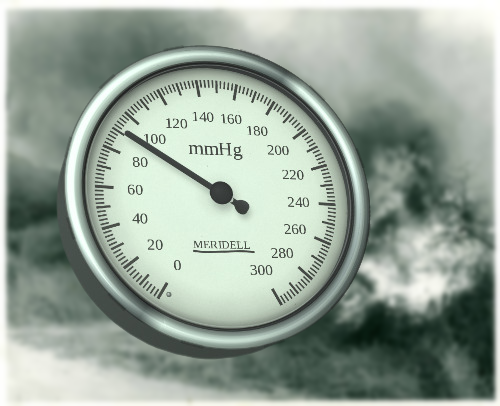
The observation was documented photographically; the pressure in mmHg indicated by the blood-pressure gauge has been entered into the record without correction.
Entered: 90 mmHg
